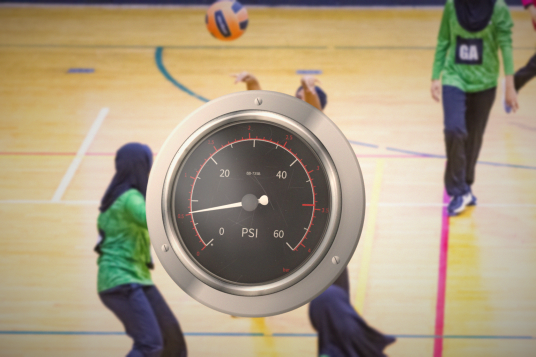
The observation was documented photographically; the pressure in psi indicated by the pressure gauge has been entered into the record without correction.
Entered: 7.5 psi
